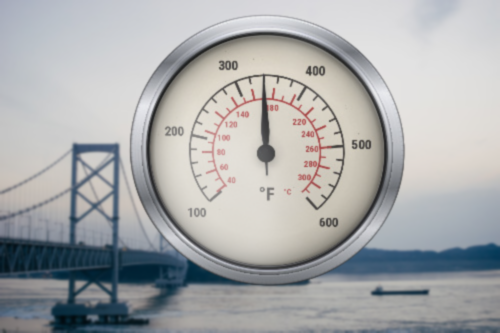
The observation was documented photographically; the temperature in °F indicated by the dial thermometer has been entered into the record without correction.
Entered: 340 °F
